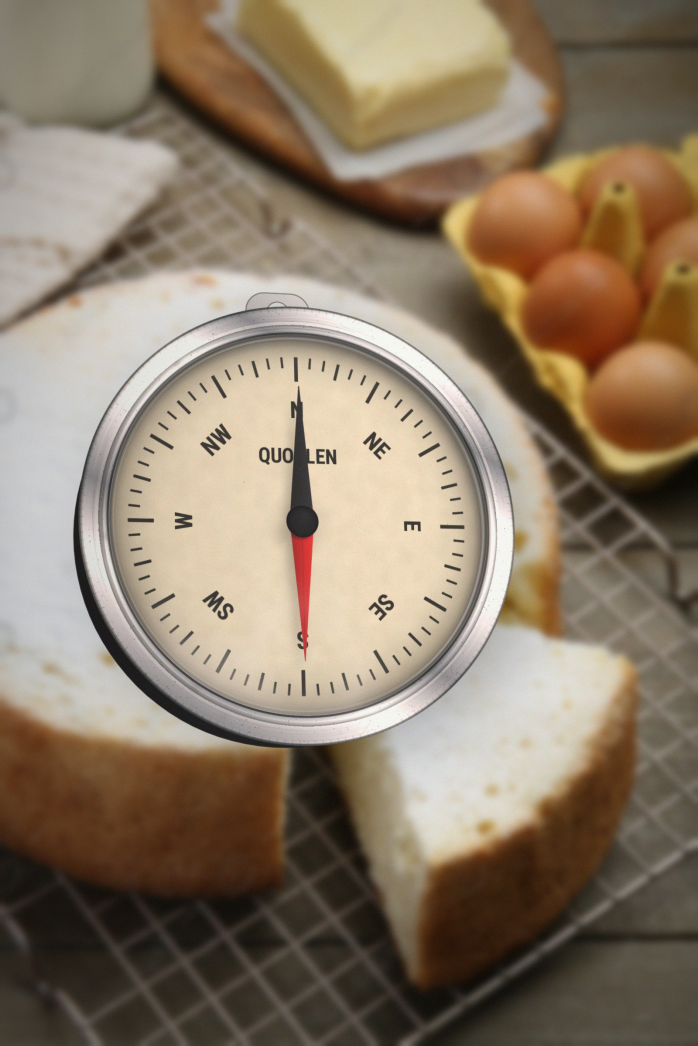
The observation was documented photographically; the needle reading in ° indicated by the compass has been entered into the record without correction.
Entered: 180 °
